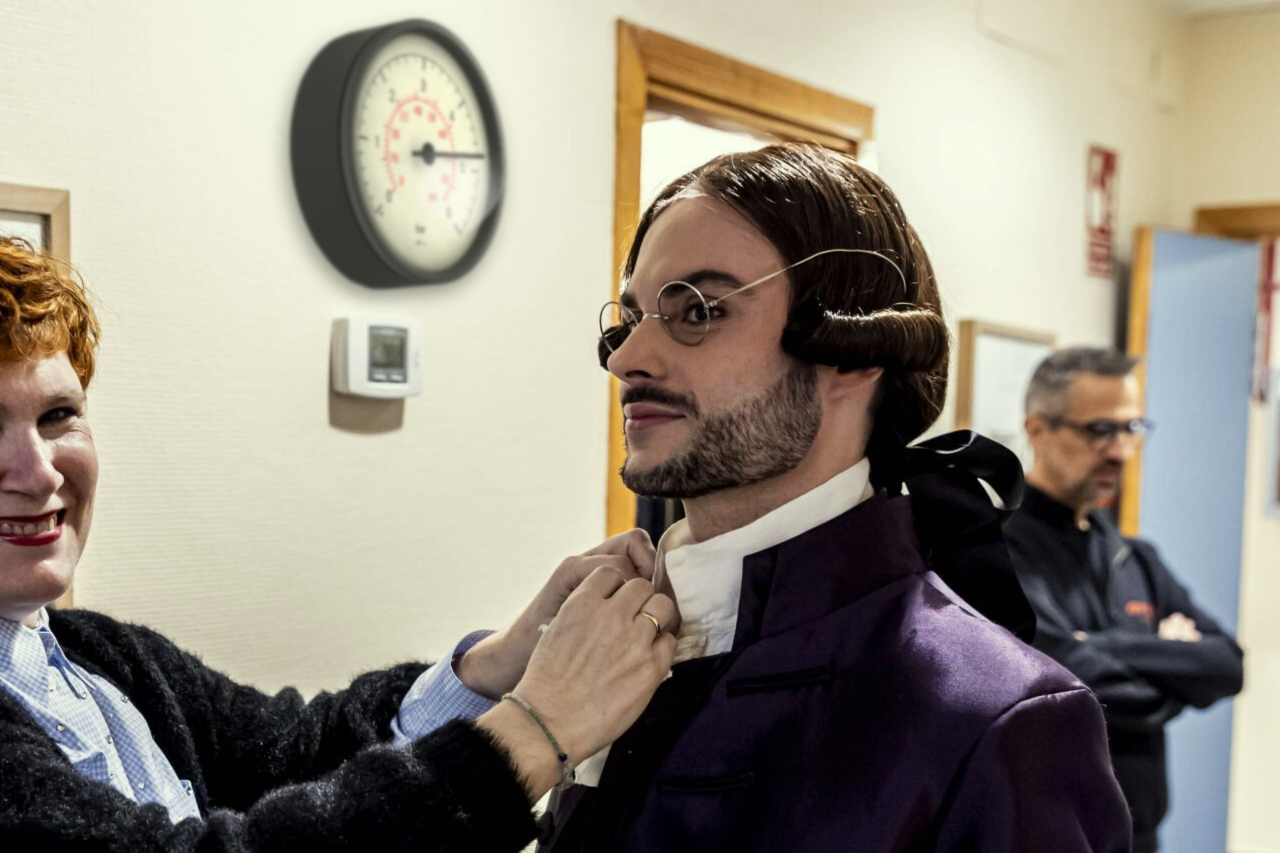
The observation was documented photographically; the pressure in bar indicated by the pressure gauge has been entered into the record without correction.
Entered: 4.8 bar
